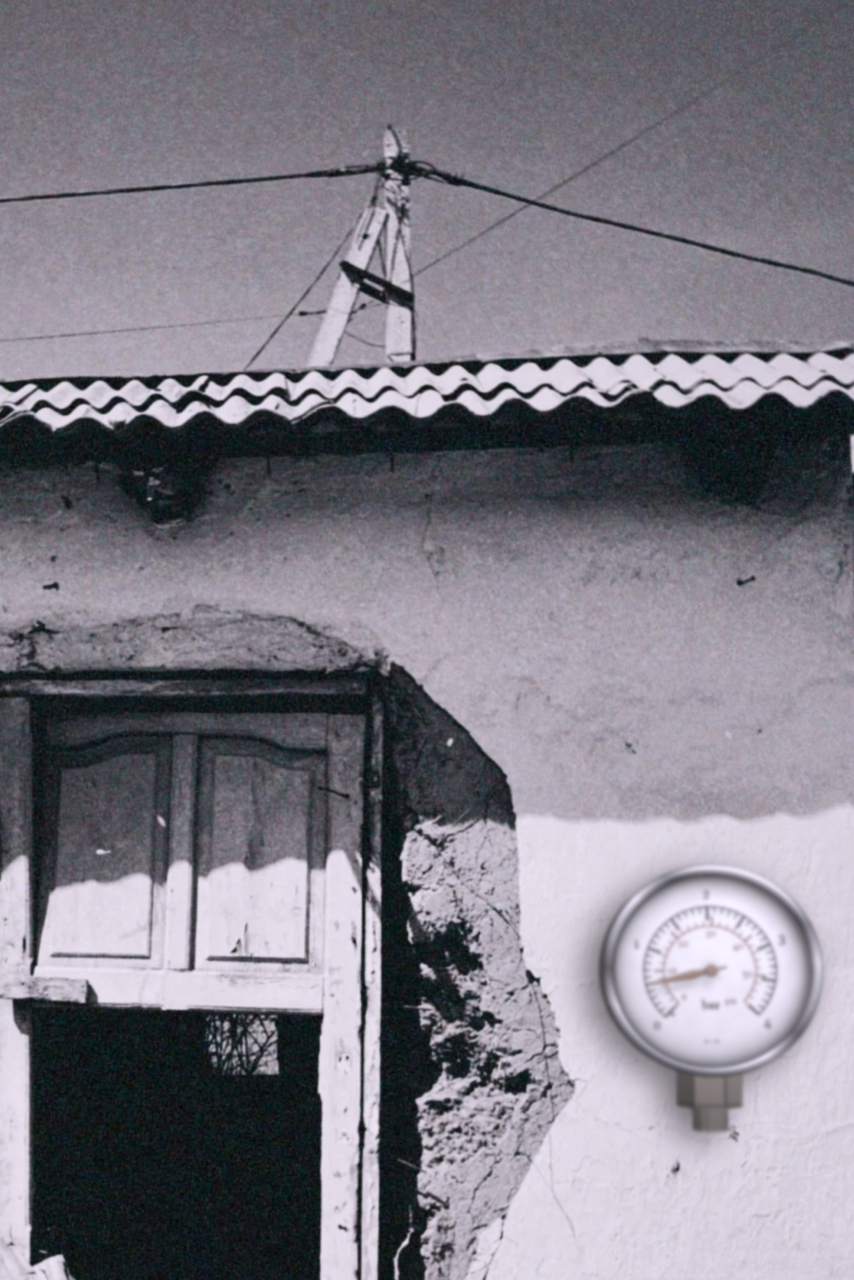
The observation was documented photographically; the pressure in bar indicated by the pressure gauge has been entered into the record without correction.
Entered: 0.5 bar
